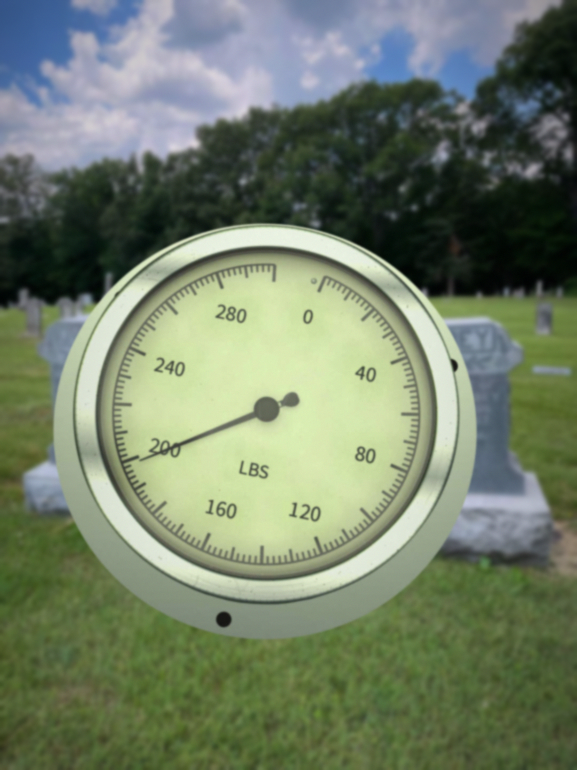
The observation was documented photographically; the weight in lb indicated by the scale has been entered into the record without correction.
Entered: 198 lb
